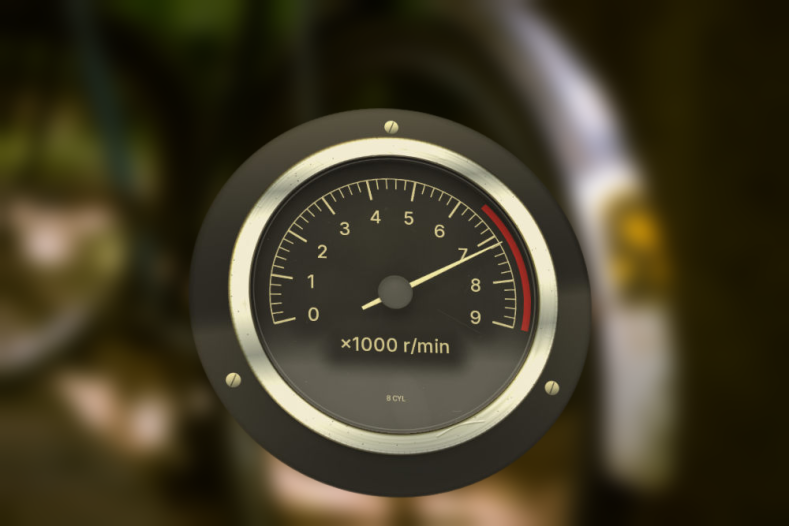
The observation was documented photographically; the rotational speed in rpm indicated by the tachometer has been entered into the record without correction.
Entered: 7200 rpm
